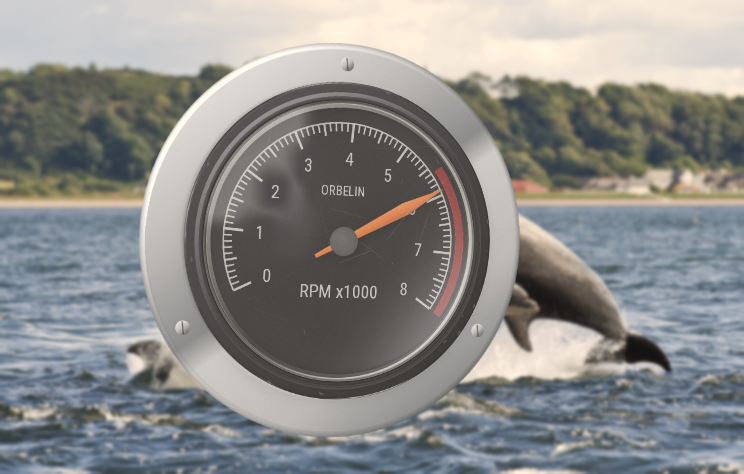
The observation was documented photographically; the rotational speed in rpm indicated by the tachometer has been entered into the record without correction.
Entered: 5900 rpm
